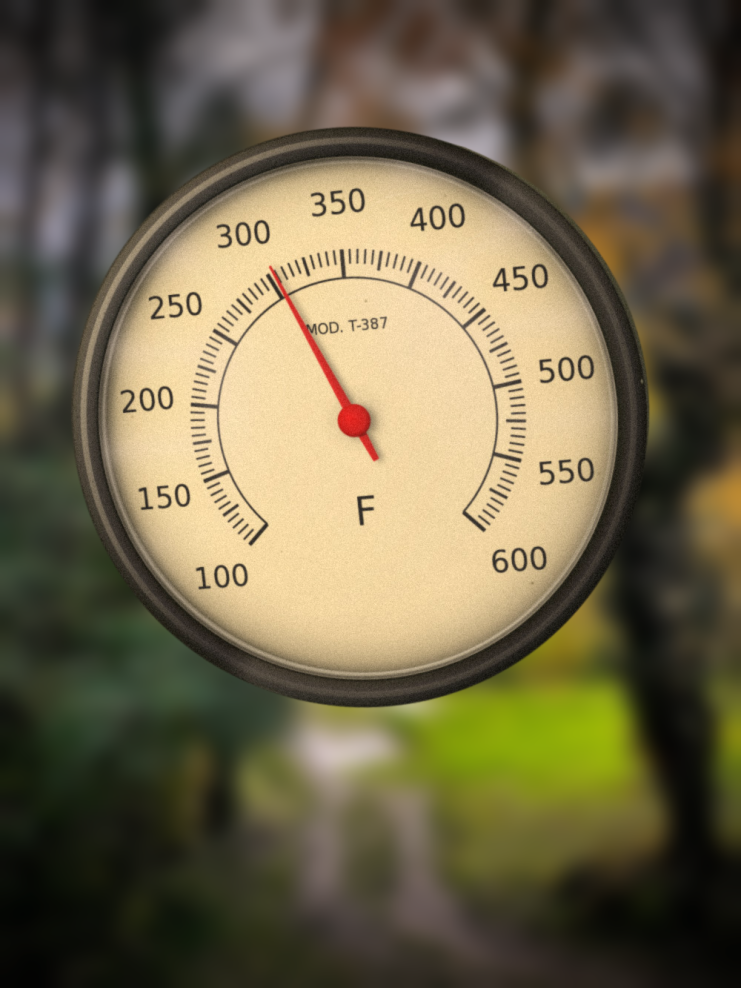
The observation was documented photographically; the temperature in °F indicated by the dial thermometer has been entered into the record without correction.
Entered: 305 °F
